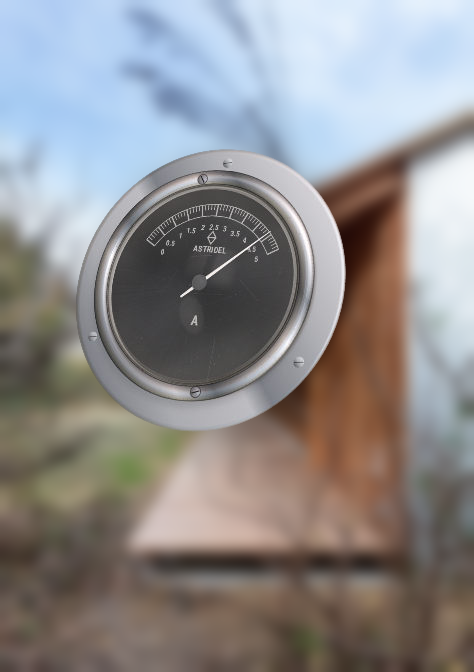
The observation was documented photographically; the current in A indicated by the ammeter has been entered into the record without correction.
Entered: 4.5 A
